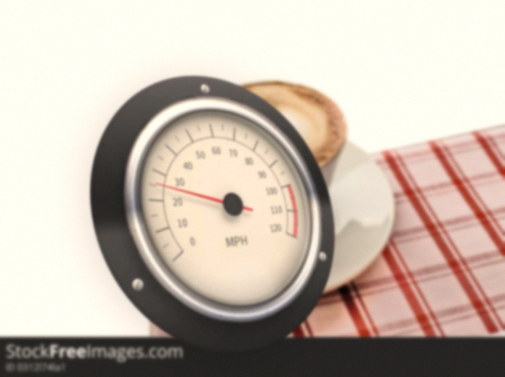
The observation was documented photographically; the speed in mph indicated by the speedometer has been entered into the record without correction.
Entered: 25 mph
